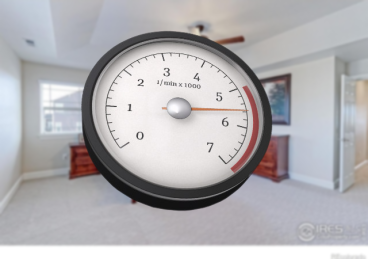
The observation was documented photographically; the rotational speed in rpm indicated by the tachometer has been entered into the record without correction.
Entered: 5600 rpm
